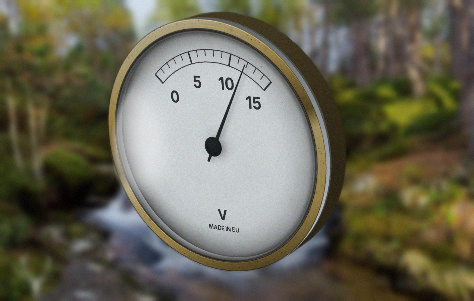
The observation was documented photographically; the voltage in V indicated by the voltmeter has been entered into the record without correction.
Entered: 12 V
